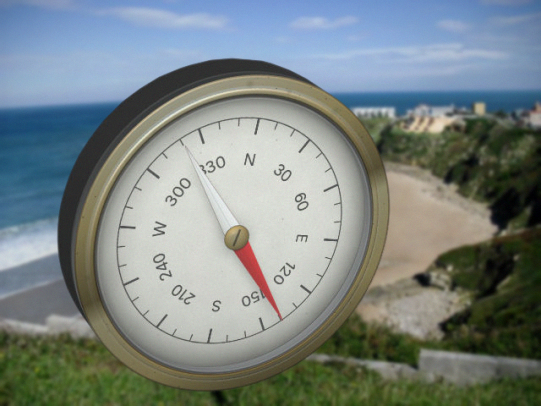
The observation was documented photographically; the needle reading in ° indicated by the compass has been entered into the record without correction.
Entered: 140 °
